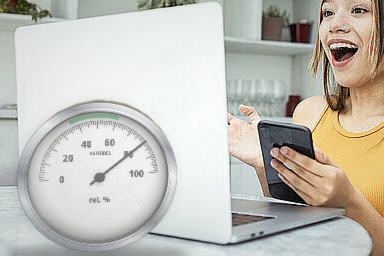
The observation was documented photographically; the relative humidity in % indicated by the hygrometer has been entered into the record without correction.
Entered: 80 %
